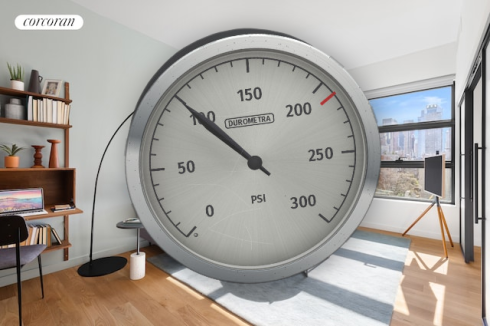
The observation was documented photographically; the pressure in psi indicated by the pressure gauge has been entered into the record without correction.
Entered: 100 psi
